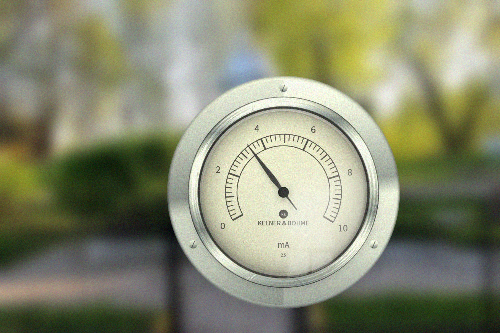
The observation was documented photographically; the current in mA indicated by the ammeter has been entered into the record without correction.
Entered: 3.4 mA
